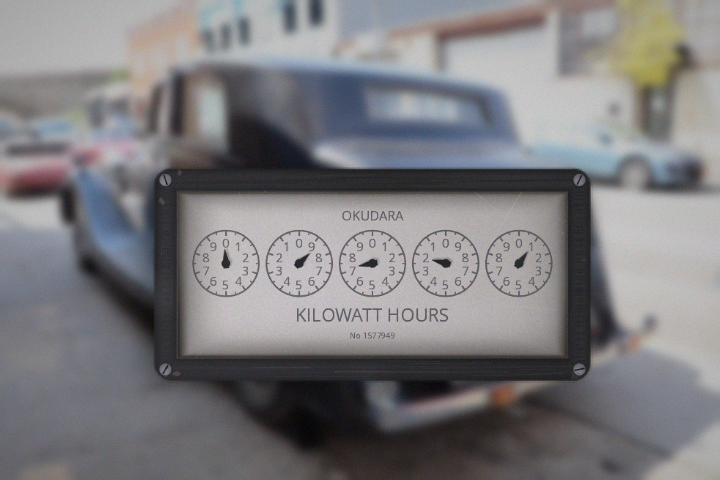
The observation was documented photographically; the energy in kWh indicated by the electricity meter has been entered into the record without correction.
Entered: 98721 kWh
